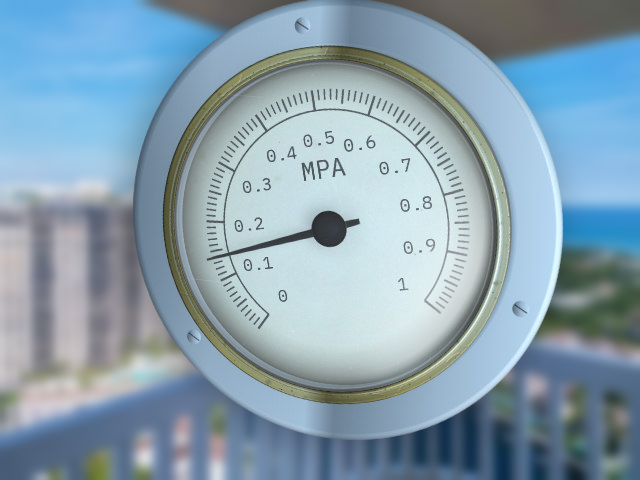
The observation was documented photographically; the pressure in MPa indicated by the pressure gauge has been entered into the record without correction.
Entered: 0.14 MPa
